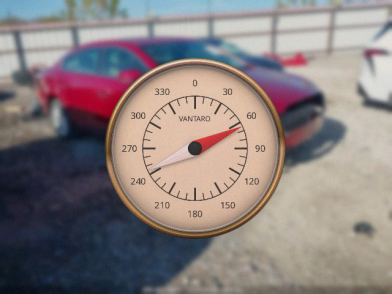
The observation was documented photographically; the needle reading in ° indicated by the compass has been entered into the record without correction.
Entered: 65 °
